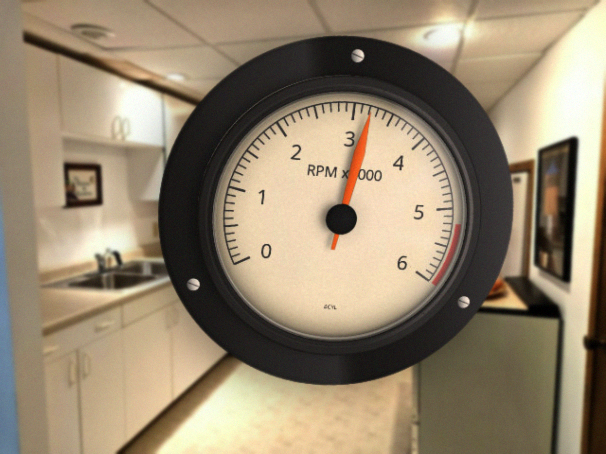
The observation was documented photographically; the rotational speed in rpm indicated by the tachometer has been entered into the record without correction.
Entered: 3200 rpm
